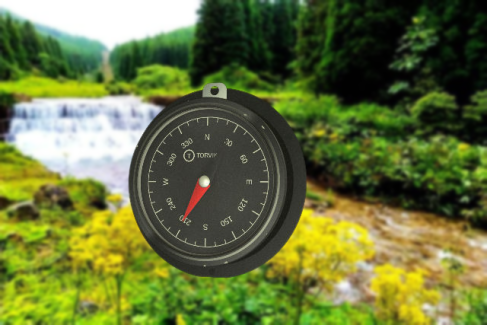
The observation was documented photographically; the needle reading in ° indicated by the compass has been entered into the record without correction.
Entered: 210 °
